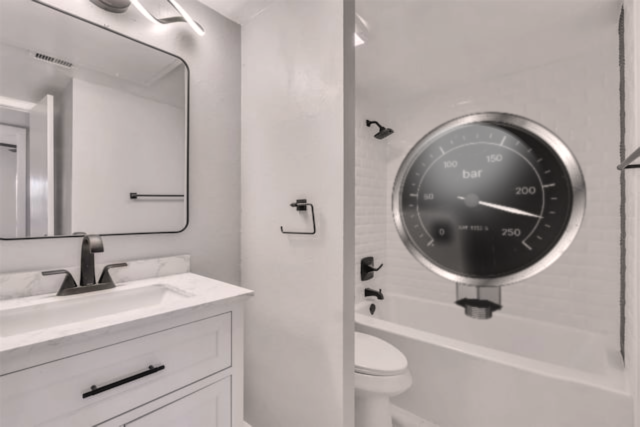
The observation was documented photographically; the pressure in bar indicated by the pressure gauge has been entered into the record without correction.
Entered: 225 bar
